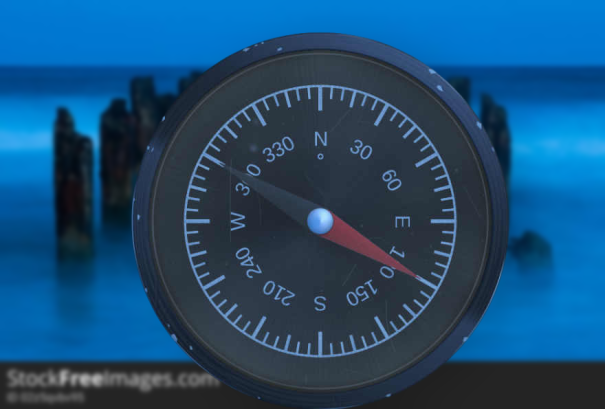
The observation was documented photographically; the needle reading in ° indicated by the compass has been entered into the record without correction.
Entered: 120 °
